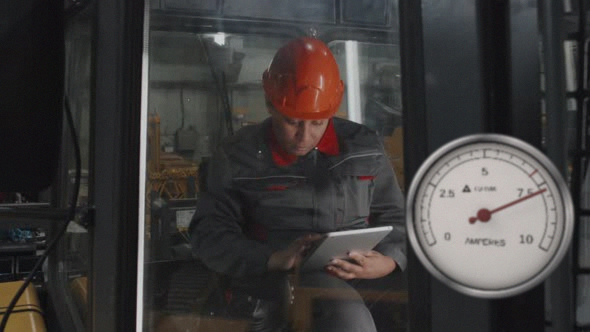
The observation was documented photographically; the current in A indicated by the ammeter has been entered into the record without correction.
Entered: 7.75 A
